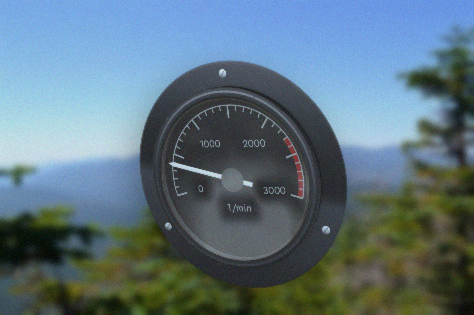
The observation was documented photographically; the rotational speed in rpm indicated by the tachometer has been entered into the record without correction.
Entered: 400 rpm
